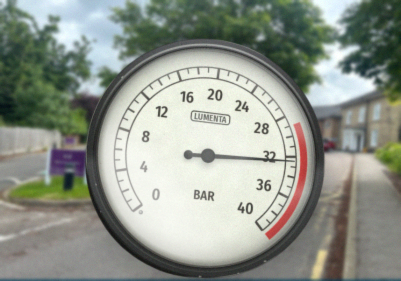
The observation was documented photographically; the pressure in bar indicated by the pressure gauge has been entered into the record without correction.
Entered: 32.5 bar
